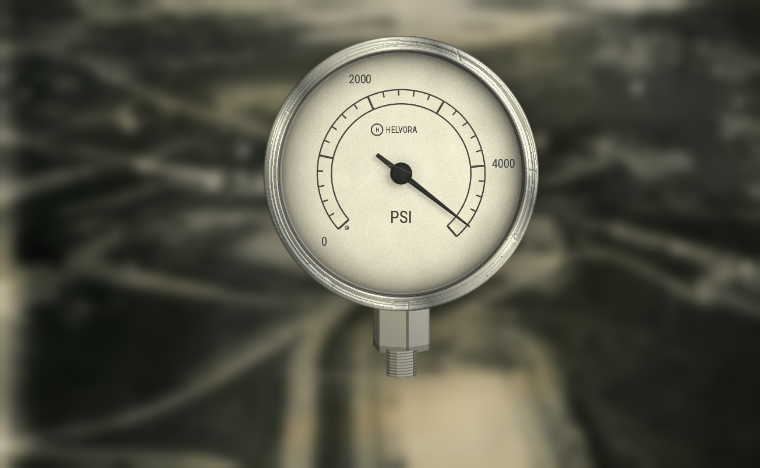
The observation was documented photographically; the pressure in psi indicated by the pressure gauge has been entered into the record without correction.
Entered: 4800 psi
